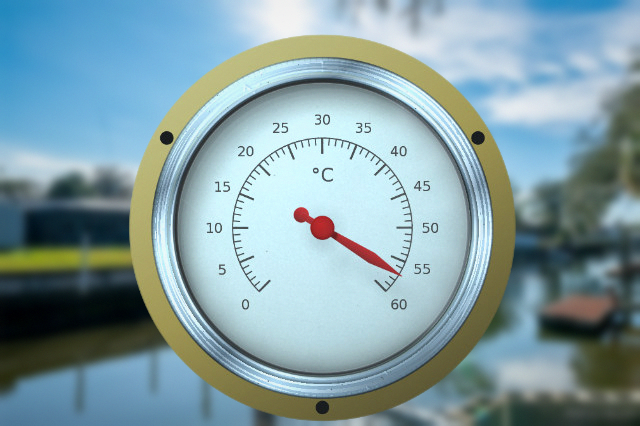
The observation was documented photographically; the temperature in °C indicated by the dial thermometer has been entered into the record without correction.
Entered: 57 °C
